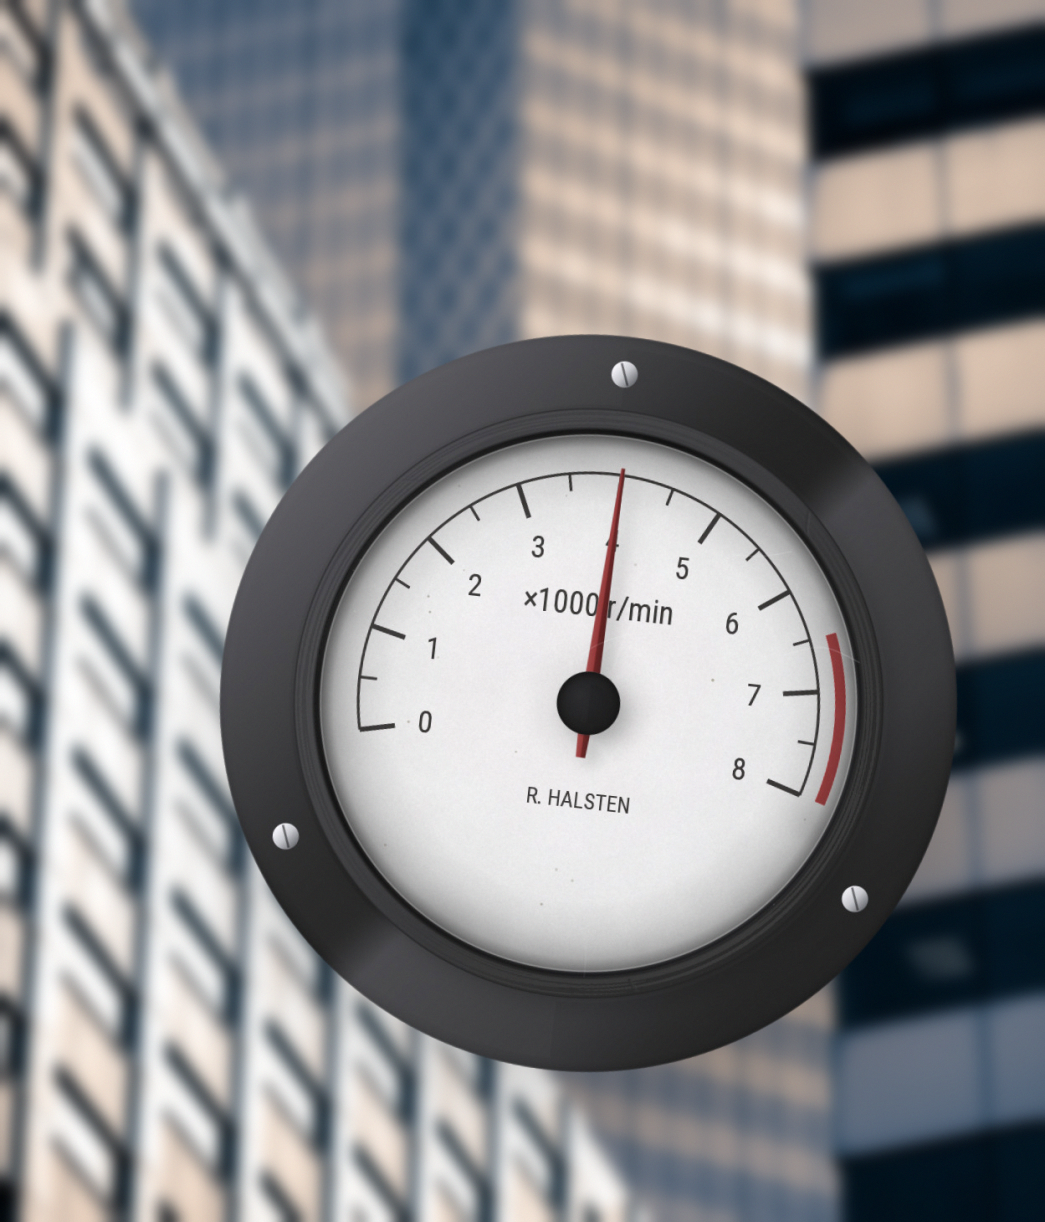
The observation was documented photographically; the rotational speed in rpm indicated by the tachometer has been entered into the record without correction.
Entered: 4000 rpm
